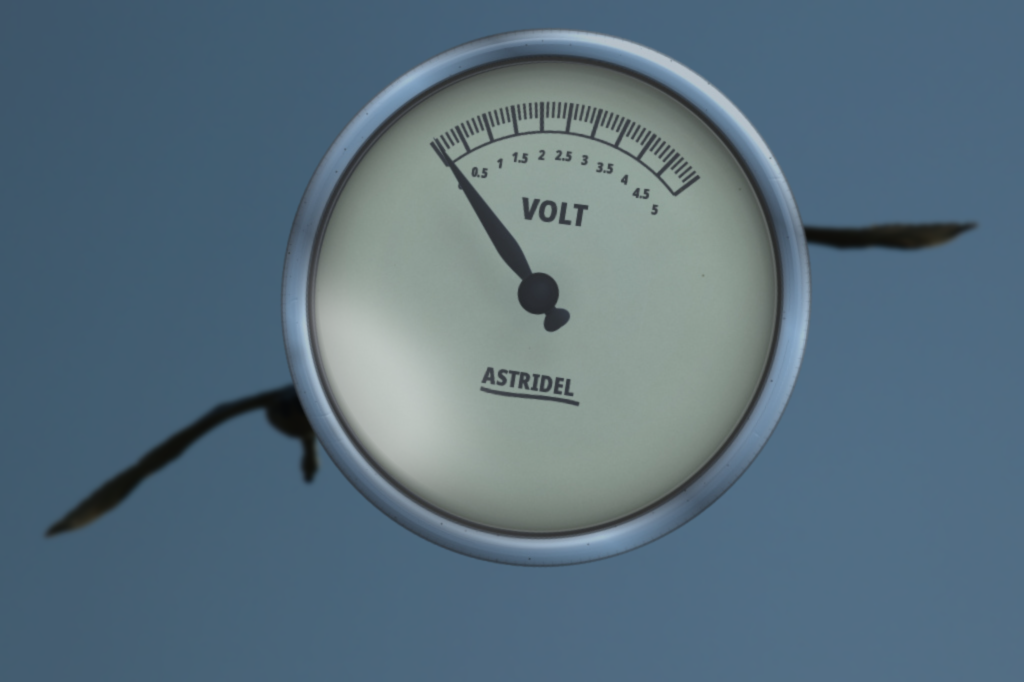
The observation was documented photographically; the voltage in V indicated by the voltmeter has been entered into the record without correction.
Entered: 0.1 V
